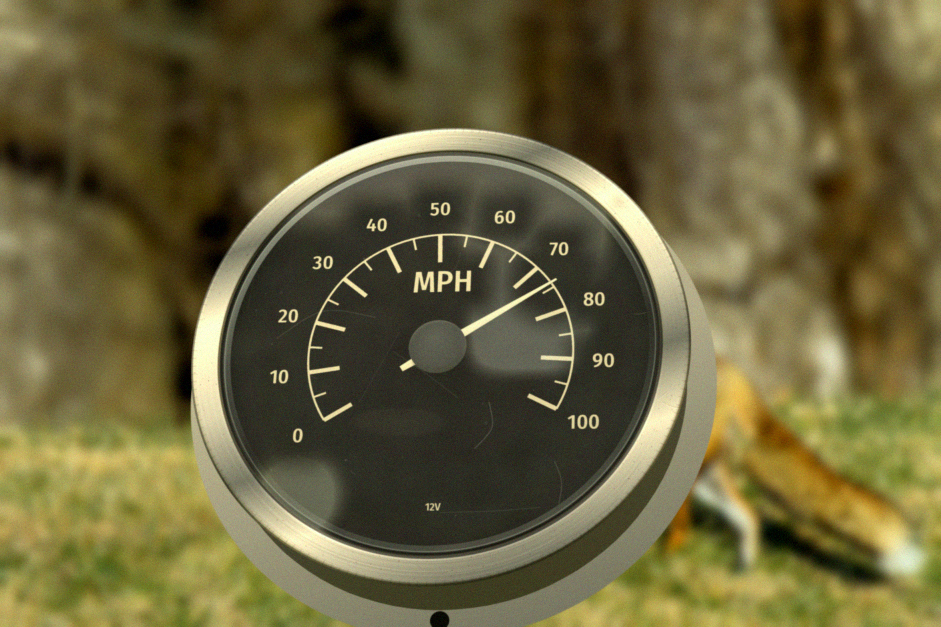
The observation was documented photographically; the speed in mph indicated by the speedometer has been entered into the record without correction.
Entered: 75 mph
